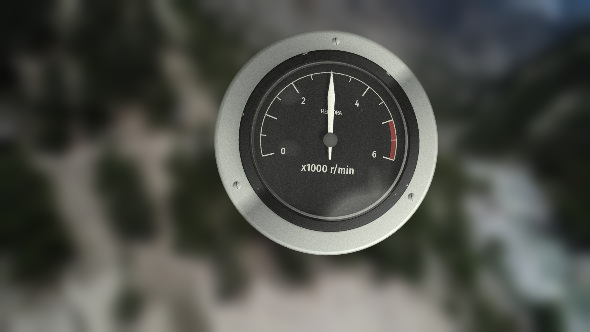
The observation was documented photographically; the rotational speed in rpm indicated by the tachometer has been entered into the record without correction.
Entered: 3000 rpm
